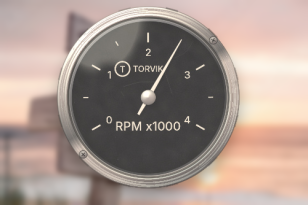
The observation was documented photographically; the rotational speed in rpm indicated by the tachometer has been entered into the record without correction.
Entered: 2500 rpm
